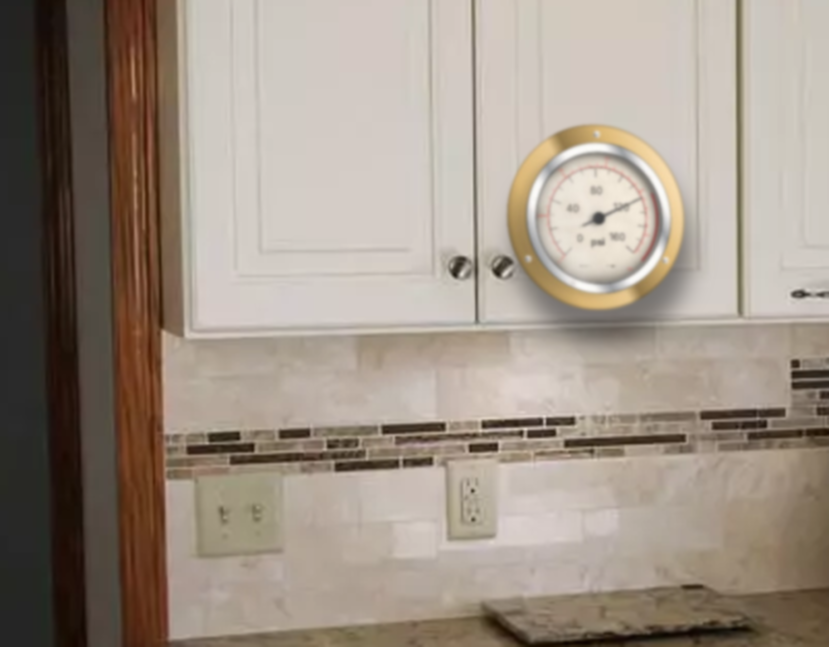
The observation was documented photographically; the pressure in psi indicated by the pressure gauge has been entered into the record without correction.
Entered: 120 psi
